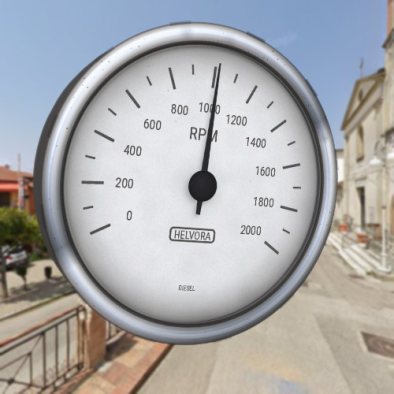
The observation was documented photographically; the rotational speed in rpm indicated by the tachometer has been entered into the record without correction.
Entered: 1000 rpm
